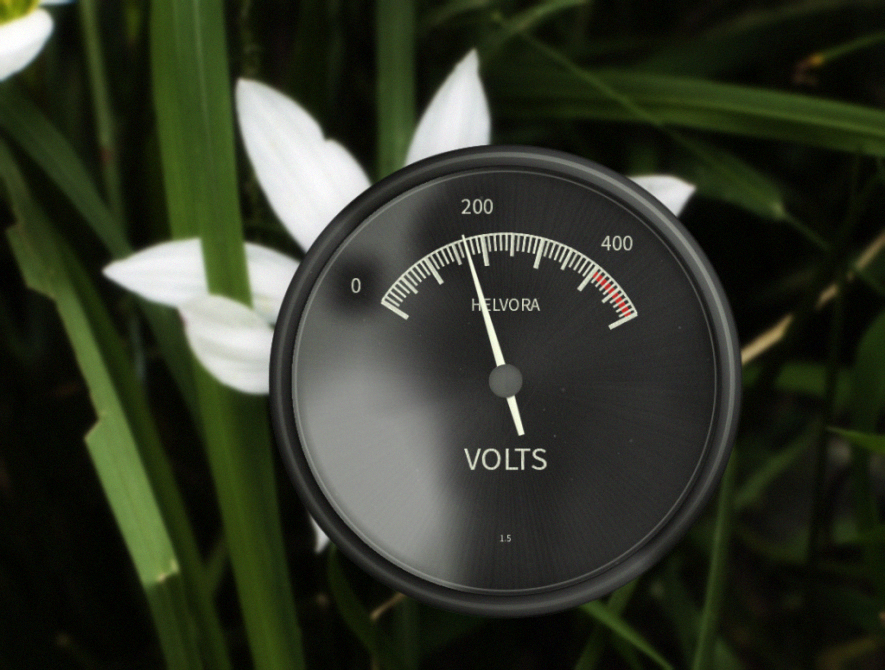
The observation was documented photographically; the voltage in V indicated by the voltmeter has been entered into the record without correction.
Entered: 170 V
